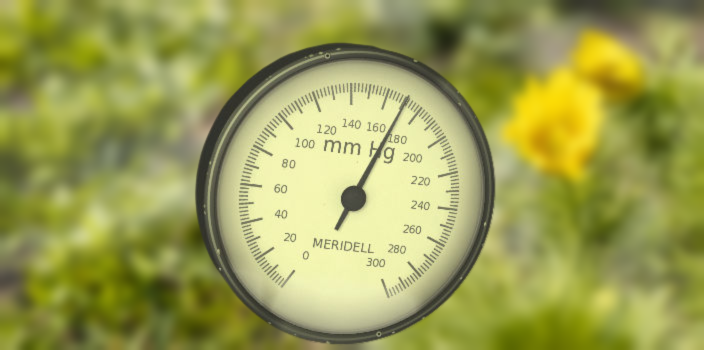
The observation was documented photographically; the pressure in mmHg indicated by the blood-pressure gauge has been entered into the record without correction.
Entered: 170 mmHg
